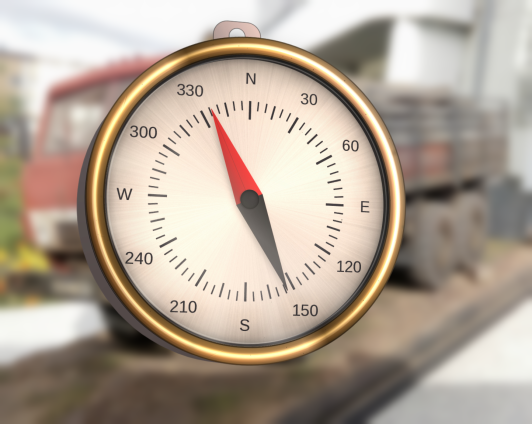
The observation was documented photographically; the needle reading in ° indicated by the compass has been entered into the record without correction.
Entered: 335 °
